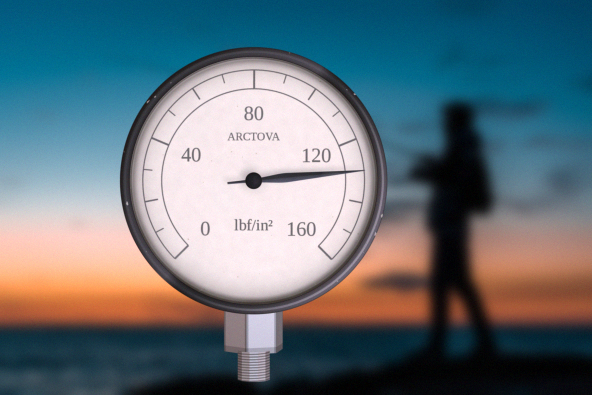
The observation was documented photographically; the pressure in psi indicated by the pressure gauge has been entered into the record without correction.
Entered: 130 psi
